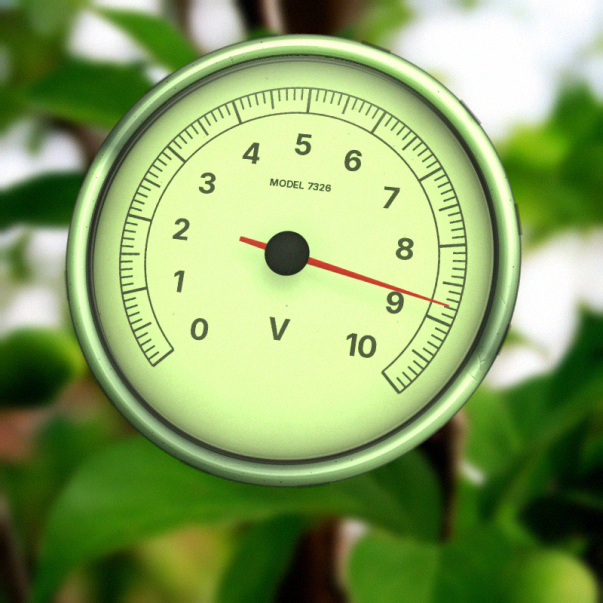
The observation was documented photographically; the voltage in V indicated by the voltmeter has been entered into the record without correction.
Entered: 8.8 V
